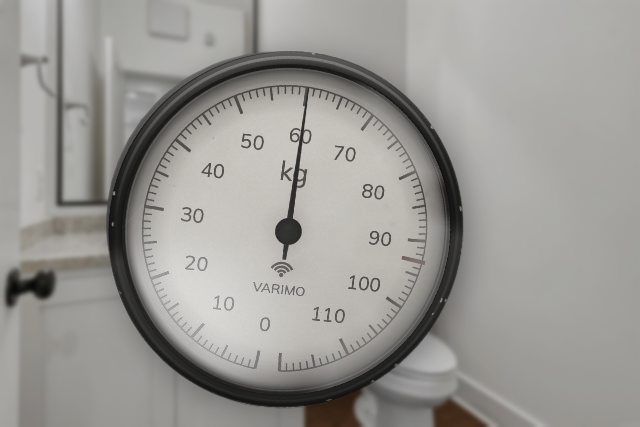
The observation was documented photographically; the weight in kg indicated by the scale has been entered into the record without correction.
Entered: 60 kg
